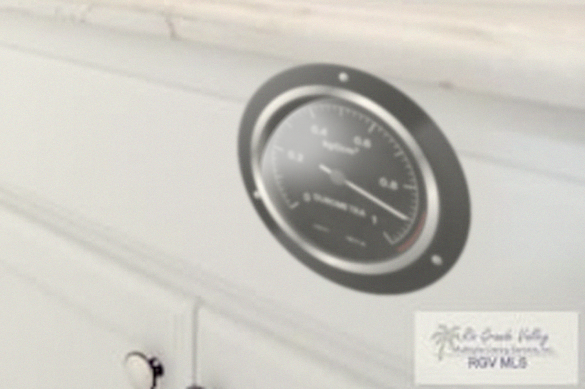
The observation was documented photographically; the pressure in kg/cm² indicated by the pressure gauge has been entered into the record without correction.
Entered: 0.9 kg/cm²
